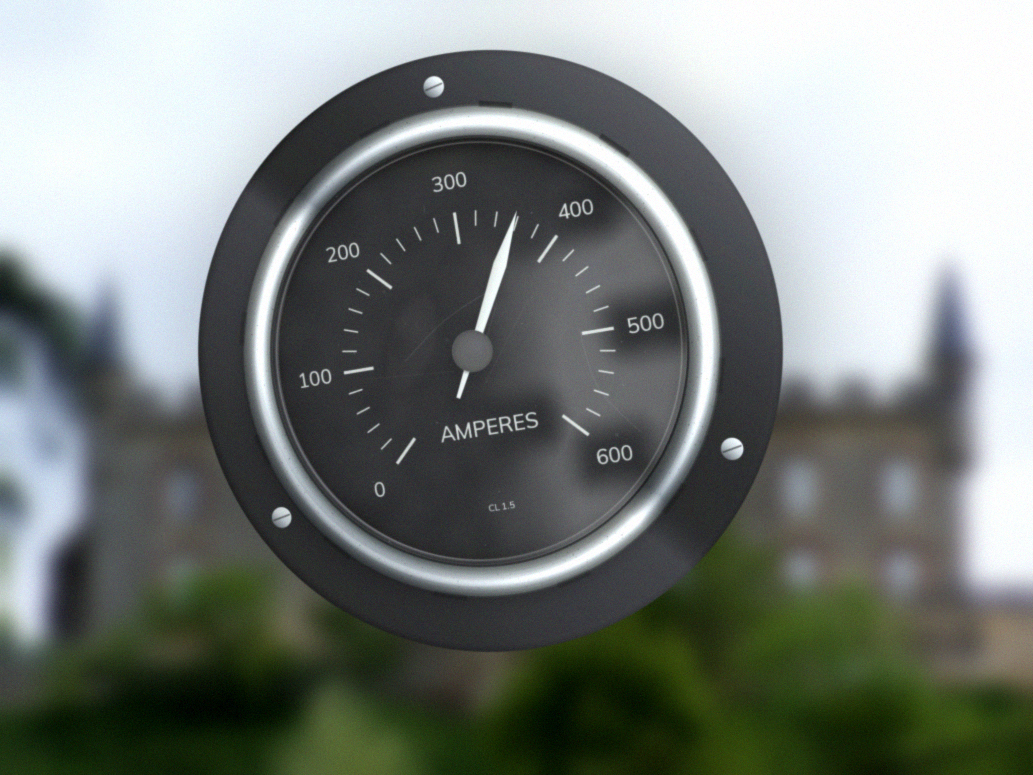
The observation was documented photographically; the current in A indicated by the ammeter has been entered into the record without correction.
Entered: 360 A
